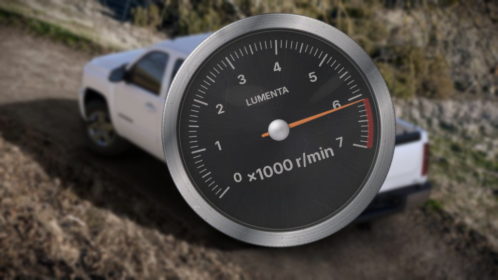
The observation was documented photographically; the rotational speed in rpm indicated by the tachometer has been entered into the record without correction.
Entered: 6100 rpm
